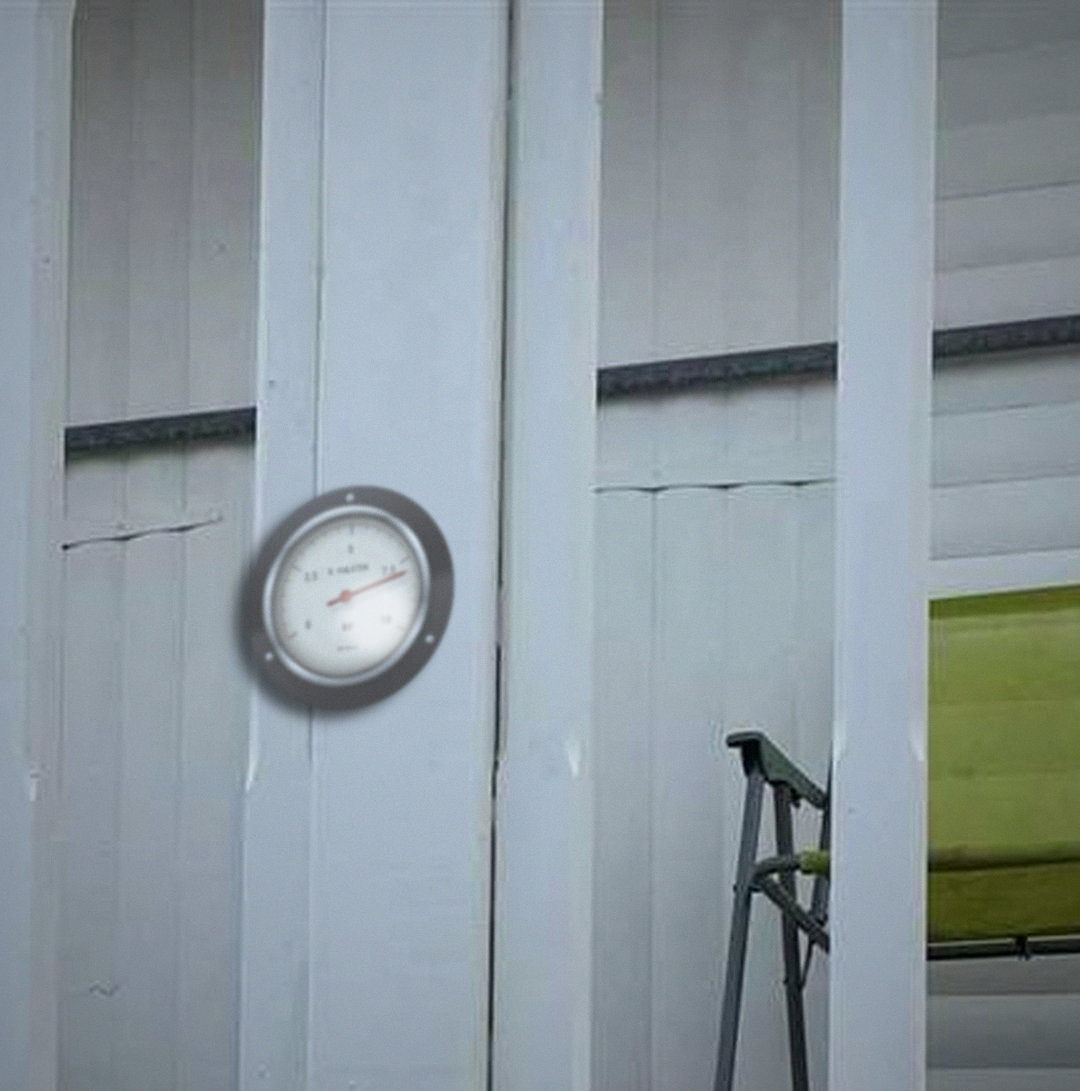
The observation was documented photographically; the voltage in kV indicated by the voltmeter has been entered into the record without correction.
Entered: 8 kV
